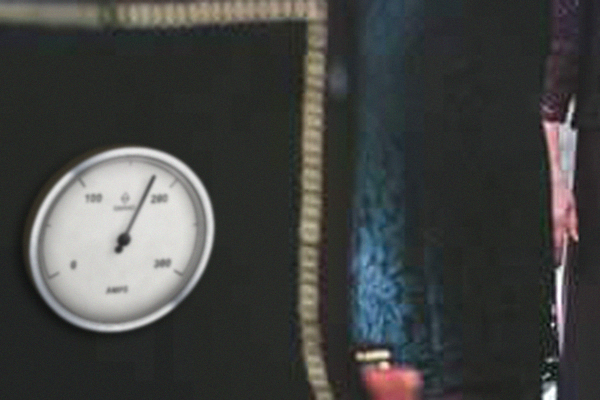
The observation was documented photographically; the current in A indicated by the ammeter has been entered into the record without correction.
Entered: 175 A
